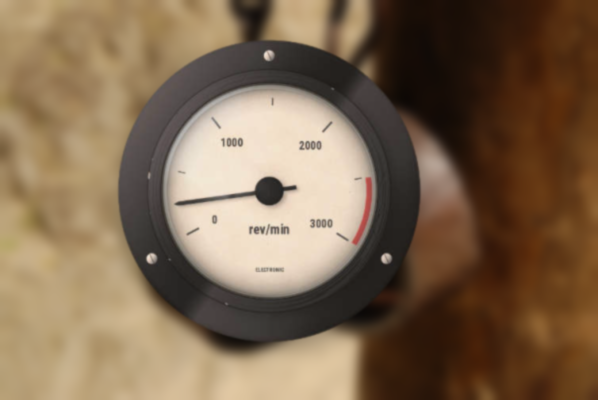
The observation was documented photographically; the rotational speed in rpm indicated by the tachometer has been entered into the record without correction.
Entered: 250 rpm
